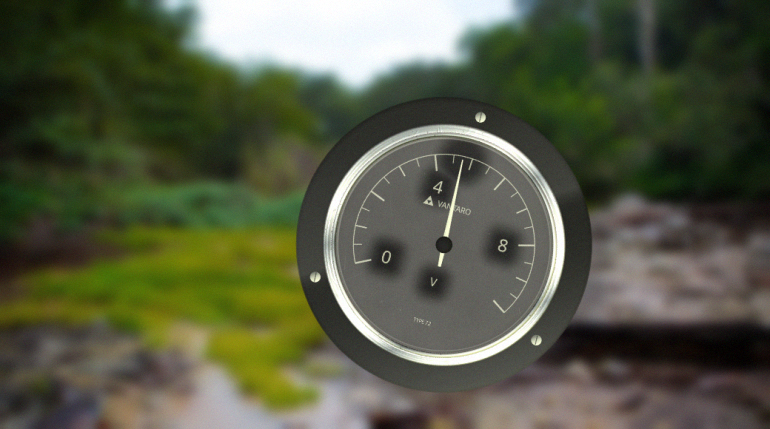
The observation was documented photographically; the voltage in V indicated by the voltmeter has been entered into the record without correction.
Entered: 4.75 V
